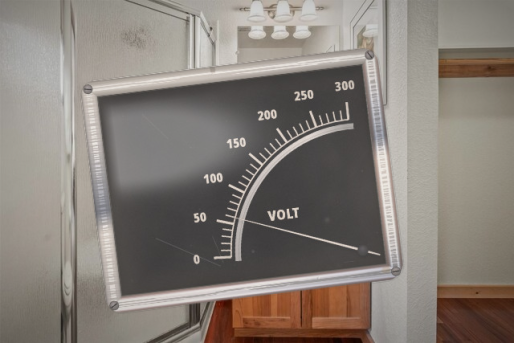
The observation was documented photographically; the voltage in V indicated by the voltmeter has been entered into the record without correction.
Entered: 60 V
